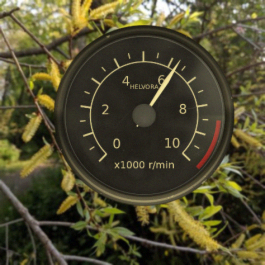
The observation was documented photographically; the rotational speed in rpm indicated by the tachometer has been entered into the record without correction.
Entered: 6250 rpm
